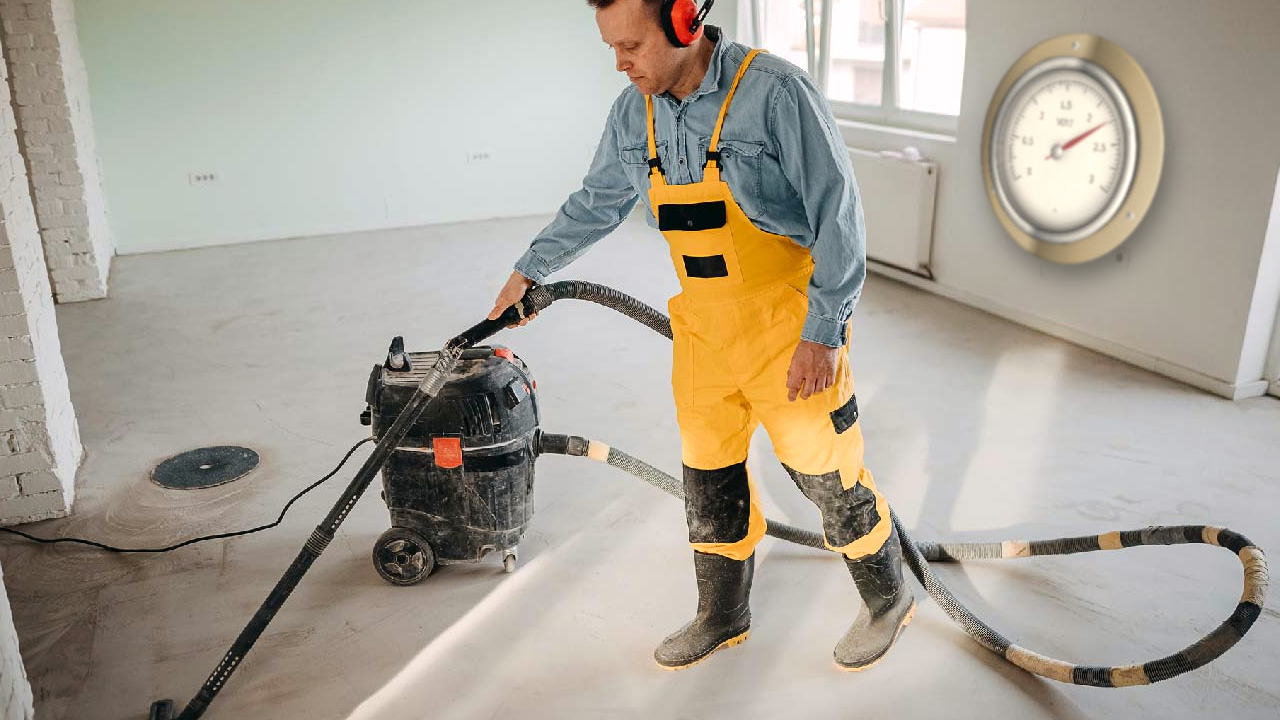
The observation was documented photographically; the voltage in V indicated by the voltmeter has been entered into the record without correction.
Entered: 2.25 V
